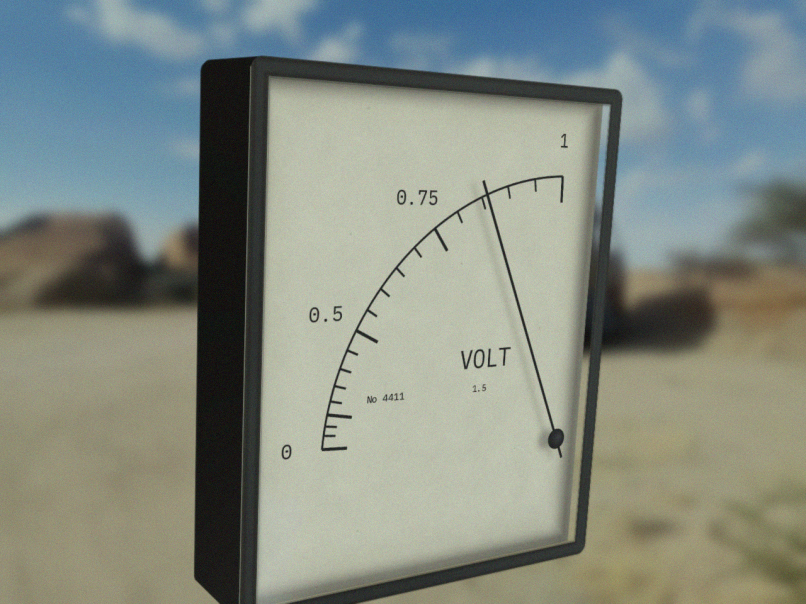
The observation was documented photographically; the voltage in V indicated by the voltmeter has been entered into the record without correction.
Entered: 0.85 V
